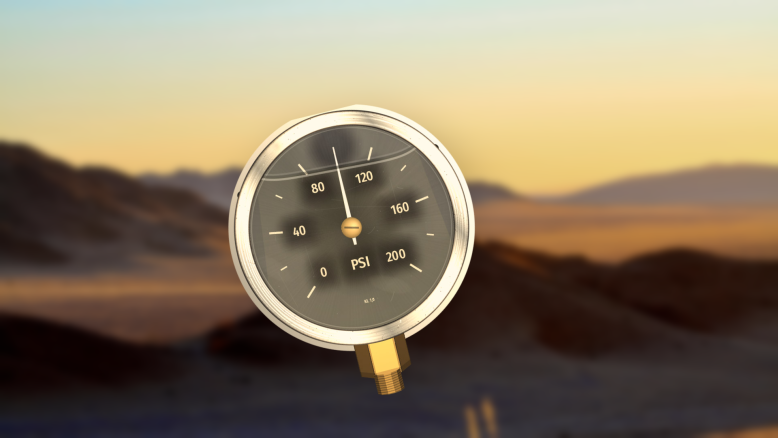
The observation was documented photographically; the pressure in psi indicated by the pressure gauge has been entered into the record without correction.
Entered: 100 psi
